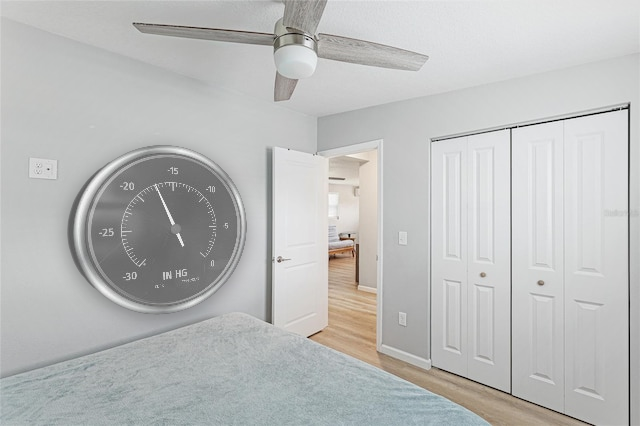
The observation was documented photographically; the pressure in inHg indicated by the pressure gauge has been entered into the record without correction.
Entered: -17.5 inHg
